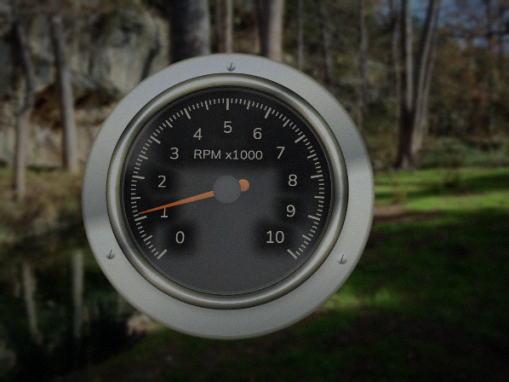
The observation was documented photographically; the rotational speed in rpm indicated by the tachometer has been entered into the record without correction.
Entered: 1100 rpm
